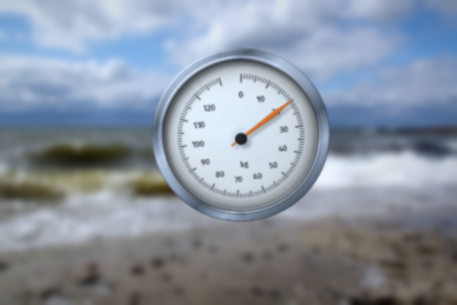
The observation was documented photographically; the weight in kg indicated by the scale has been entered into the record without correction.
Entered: 20 kg
